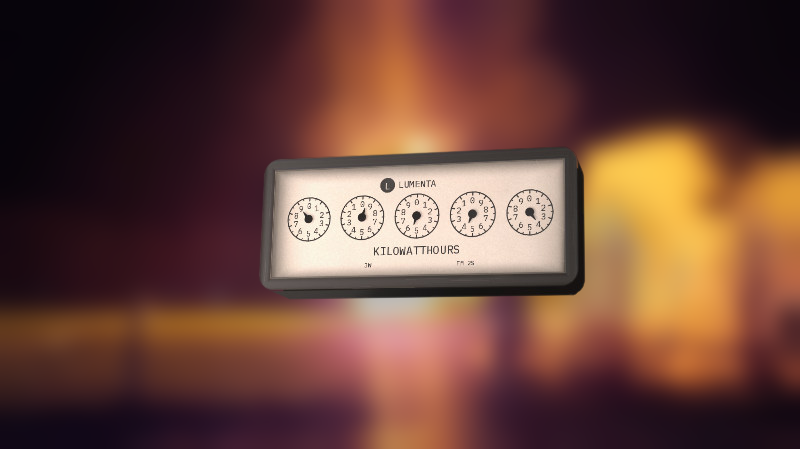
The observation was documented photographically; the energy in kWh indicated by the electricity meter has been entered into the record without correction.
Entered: 89544 kWh
